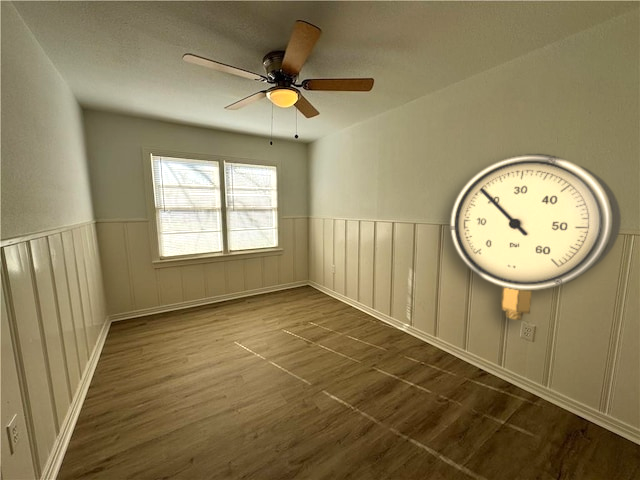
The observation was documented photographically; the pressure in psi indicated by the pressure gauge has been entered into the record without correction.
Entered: 20 psi
